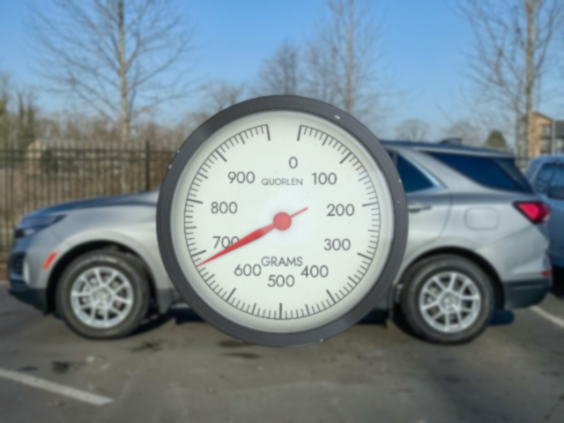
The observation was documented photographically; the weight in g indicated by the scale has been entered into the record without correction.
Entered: 680 g
